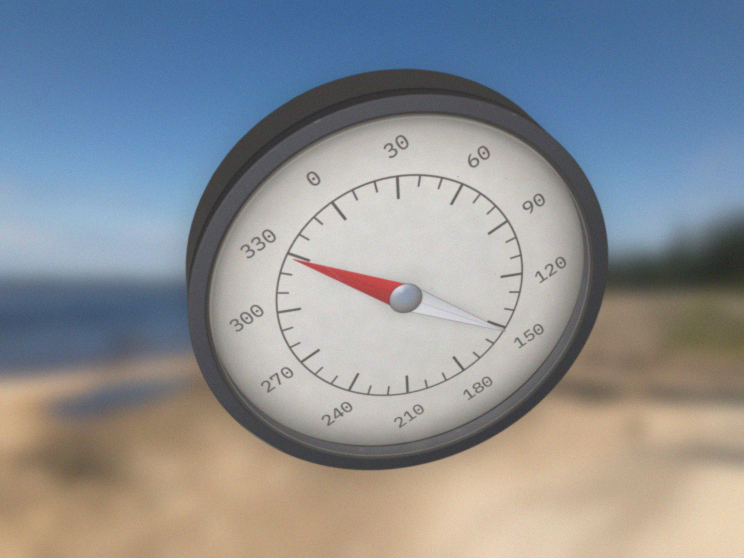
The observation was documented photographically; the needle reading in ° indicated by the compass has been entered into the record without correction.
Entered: 330 °
